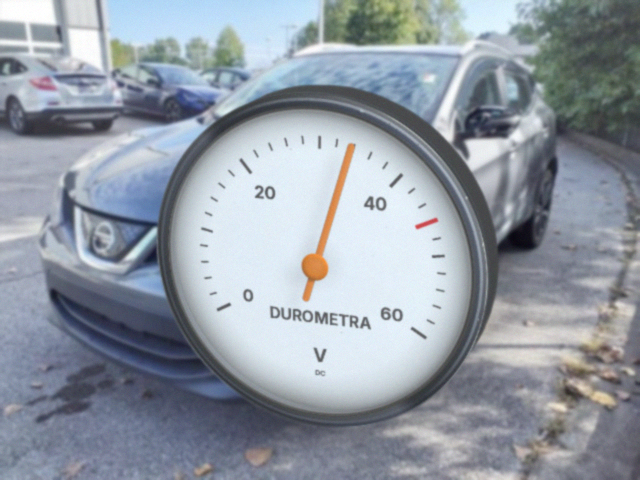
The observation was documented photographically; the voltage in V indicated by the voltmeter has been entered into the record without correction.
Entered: 34 V
